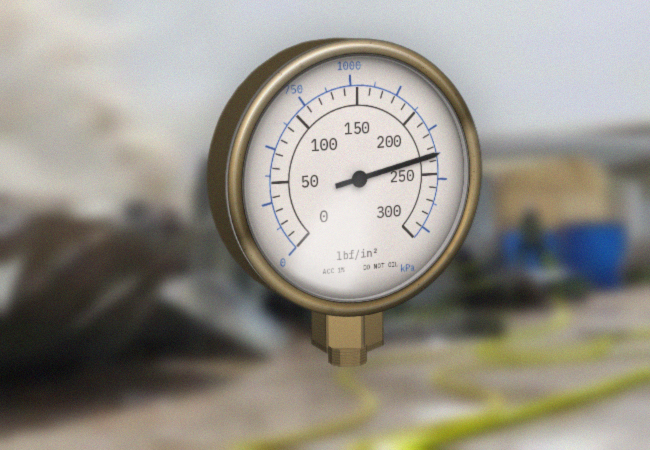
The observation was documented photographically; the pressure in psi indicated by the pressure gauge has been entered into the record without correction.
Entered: 235 psi
